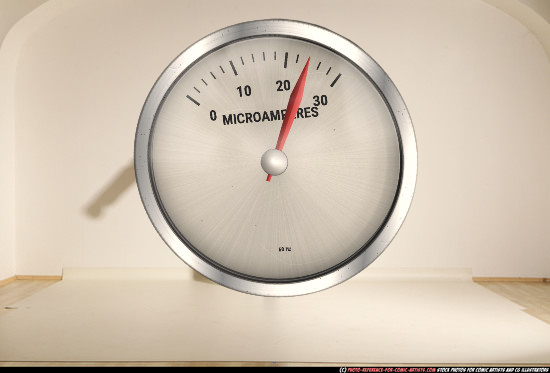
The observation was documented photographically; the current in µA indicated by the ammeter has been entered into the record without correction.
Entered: 24 µA
